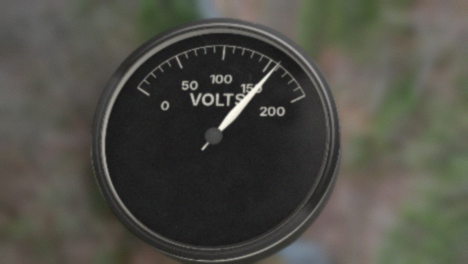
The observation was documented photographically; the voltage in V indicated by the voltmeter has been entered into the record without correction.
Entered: 160 V
